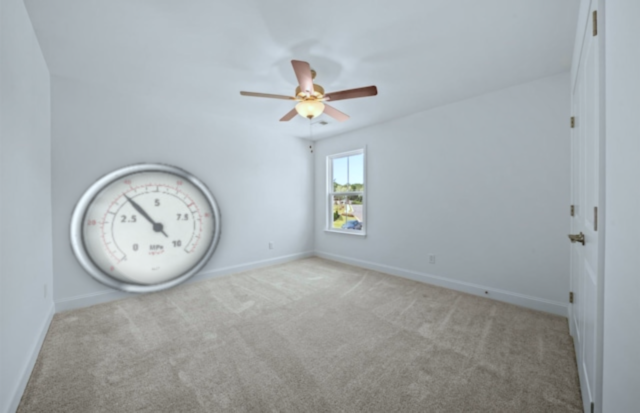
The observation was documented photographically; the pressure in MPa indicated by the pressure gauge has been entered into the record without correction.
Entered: 3.5 MPa
